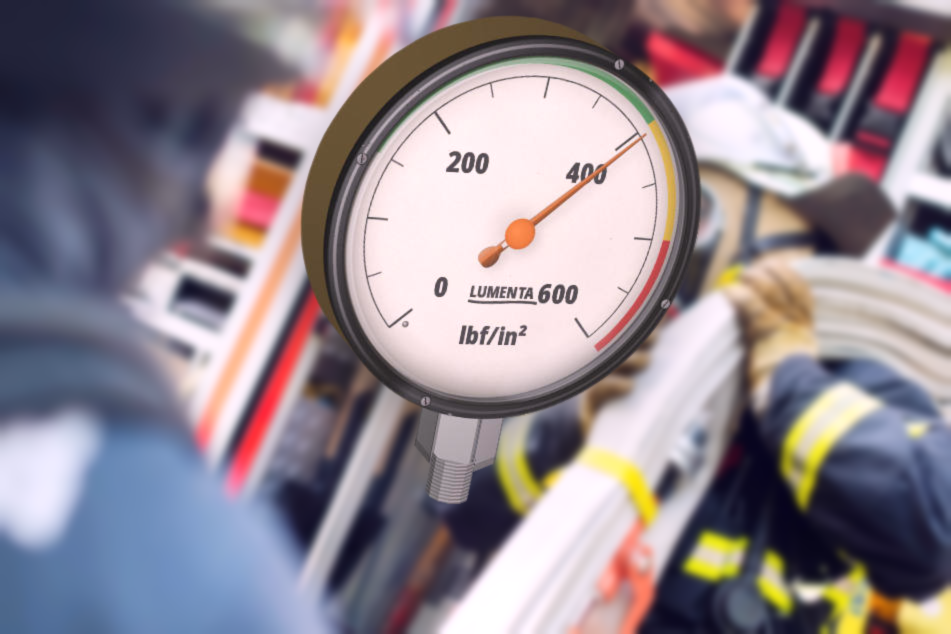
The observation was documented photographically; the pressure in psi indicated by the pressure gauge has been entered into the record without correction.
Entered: 400 psi
